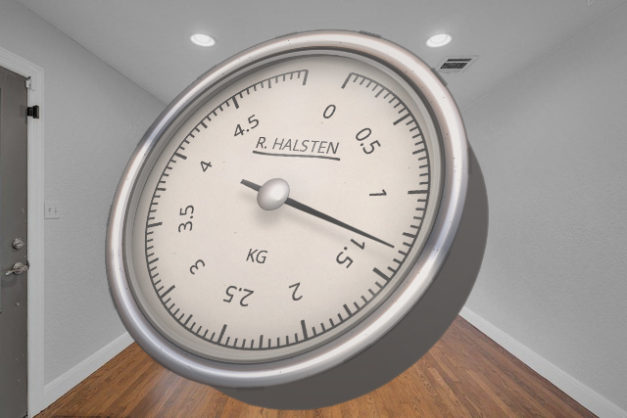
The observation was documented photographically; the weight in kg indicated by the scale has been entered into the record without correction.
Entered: 1.35 kg
